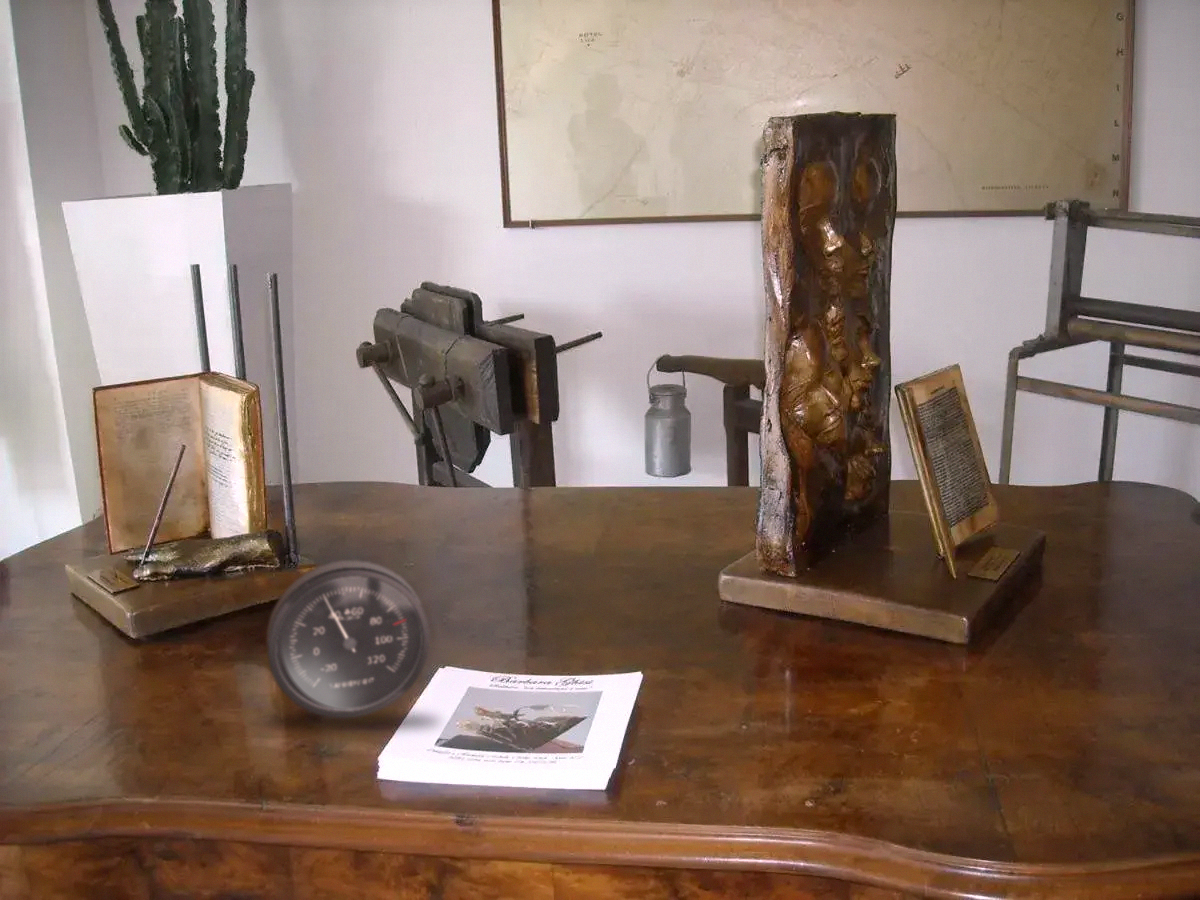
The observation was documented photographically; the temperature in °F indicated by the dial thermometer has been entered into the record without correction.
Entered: 40 °F
